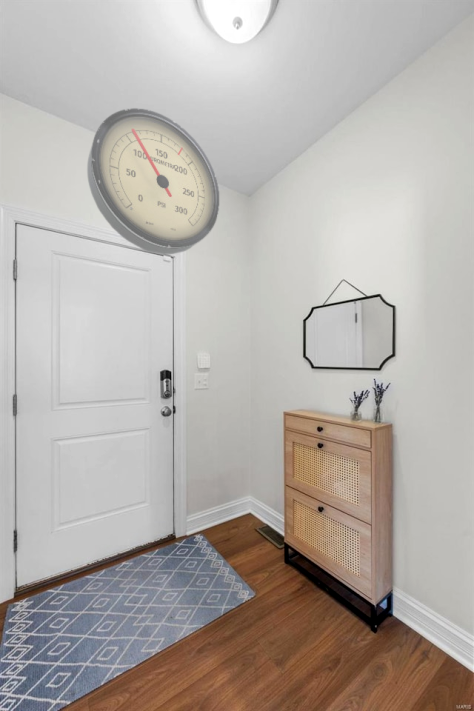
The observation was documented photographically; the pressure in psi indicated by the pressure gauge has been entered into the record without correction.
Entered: 110 psi
